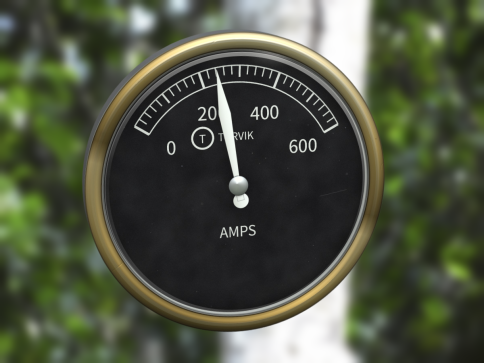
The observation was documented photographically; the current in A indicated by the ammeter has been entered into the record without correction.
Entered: 240 A
